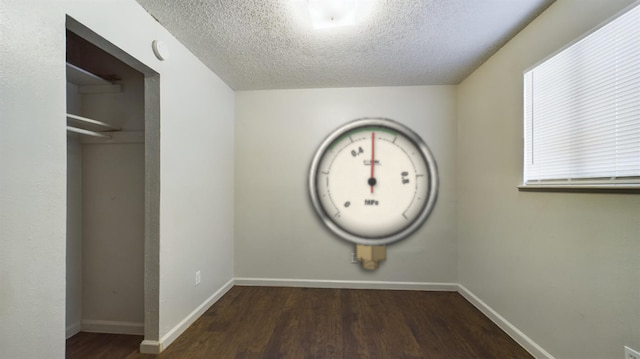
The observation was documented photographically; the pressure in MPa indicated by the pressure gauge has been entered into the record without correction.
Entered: 0.5 MPa
